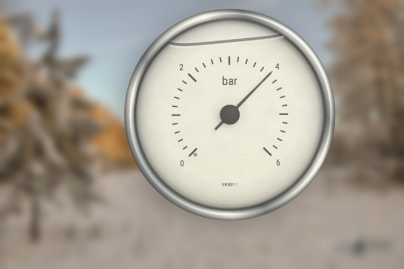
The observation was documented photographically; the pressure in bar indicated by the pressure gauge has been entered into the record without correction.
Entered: 4 bar
